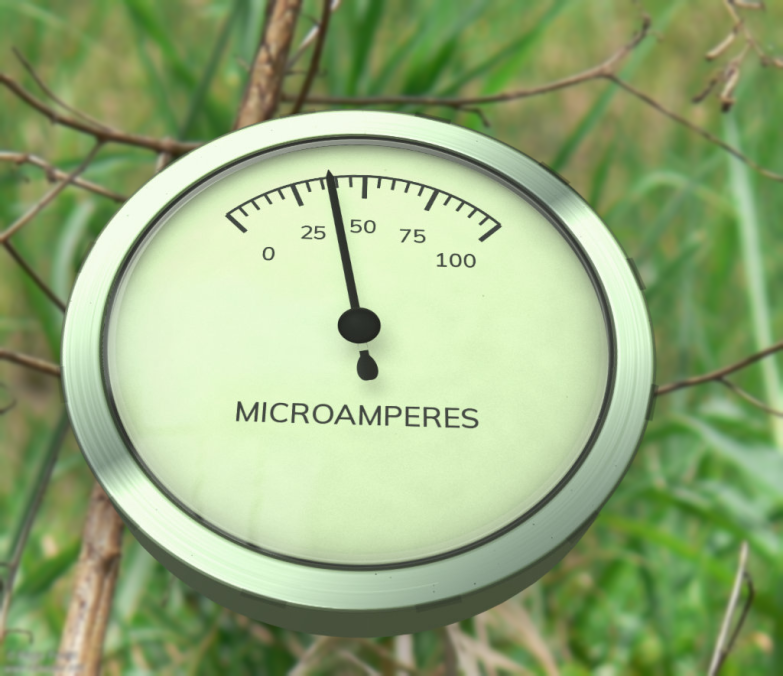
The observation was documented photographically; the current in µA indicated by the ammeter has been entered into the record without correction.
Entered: 37.5 µA
